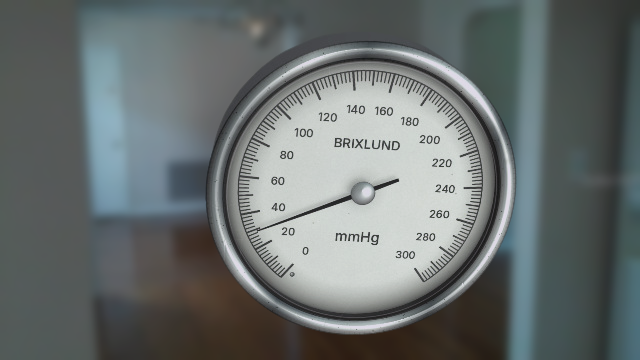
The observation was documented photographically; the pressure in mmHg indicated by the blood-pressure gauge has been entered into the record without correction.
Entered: 30 mmHg
